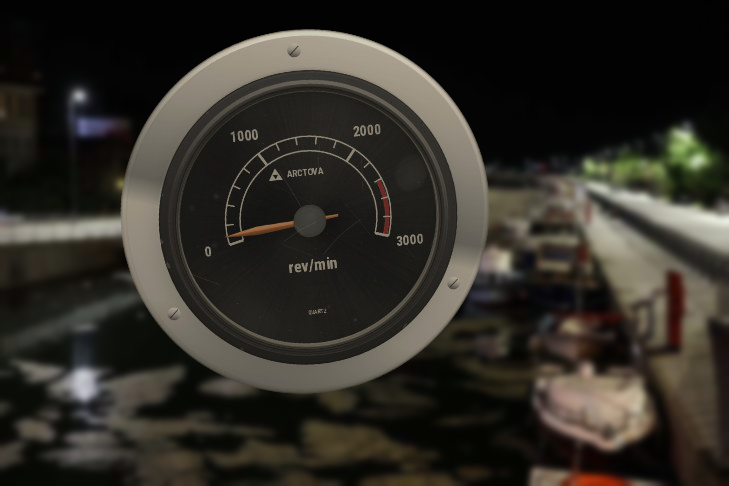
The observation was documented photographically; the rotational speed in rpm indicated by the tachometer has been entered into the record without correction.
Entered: 100 rpm
